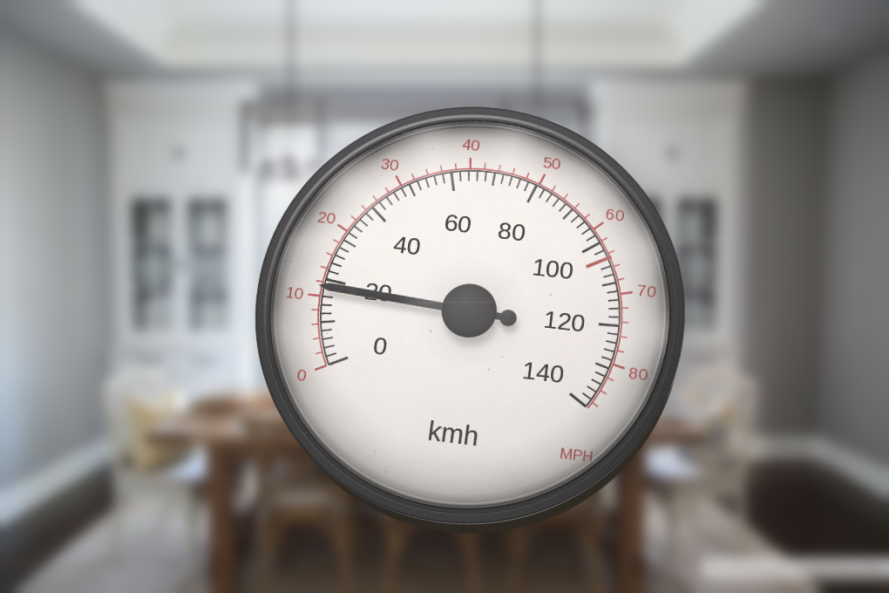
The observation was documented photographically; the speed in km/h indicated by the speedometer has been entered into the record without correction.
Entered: 18 km/h
